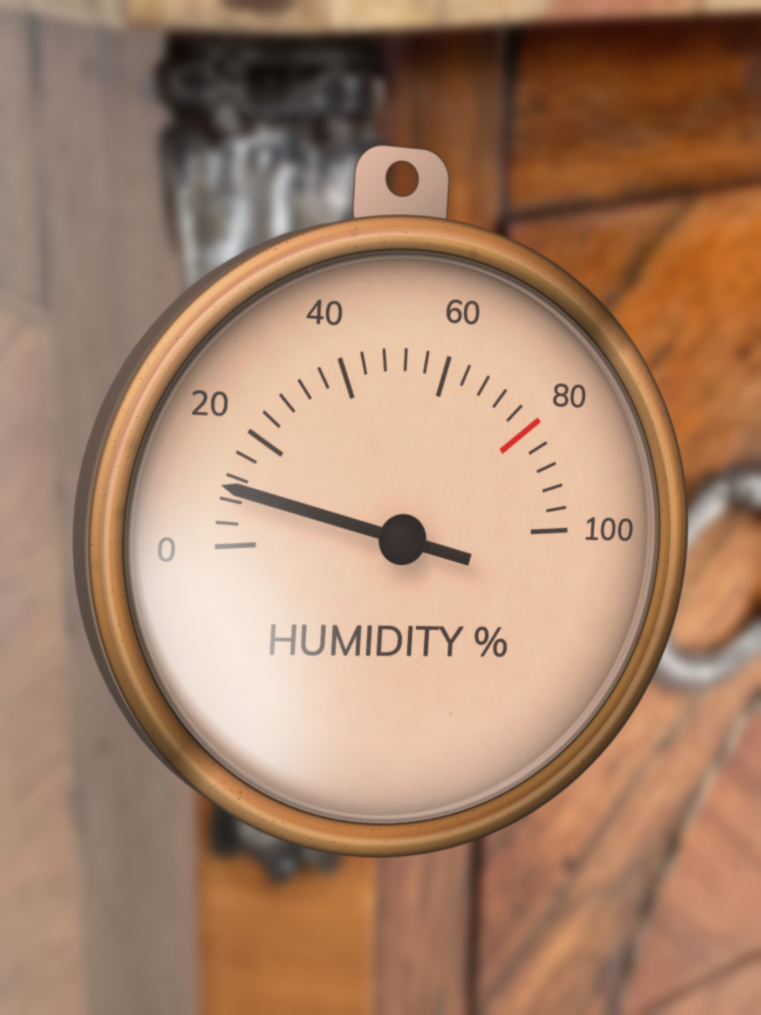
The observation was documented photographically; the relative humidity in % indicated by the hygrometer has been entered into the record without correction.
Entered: 10 %
